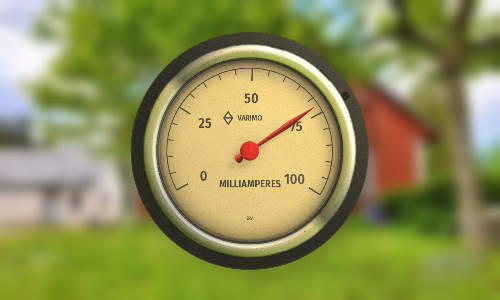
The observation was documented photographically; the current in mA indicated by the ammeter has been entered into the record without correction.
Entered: 72.5 mA
